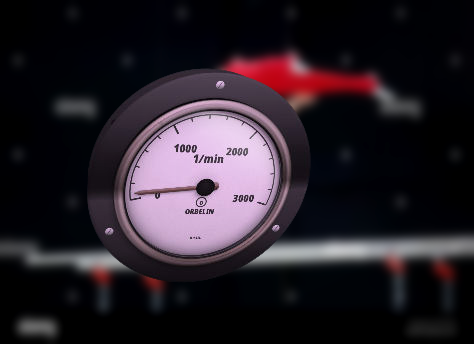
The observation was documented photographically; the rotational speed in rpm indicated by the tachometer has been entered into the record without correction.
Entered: 100 rpm
